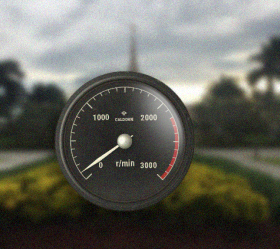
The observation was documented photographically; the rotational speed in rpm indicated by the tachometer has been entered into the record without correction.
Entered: 100 rpm
